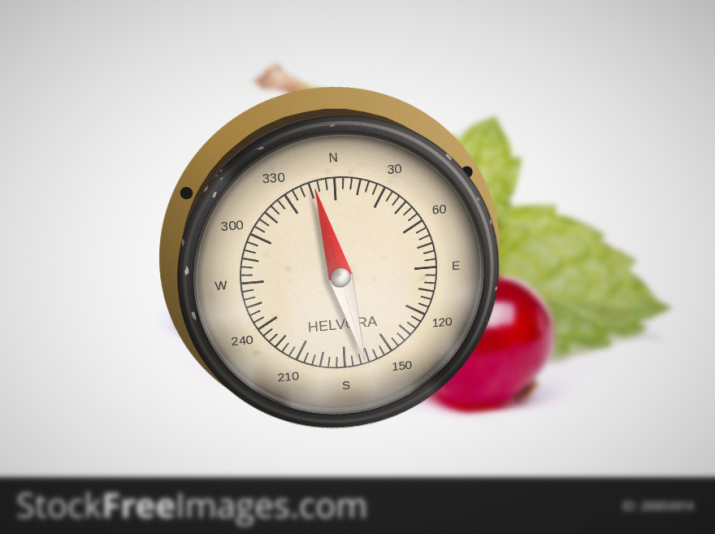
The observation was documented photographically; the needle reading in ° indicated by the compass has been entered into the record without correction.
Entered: 347.5 °
